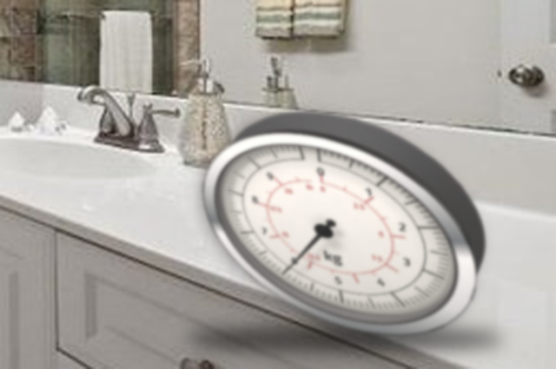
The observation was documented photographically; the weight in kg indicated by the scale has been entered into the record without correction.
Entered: 6 kg
